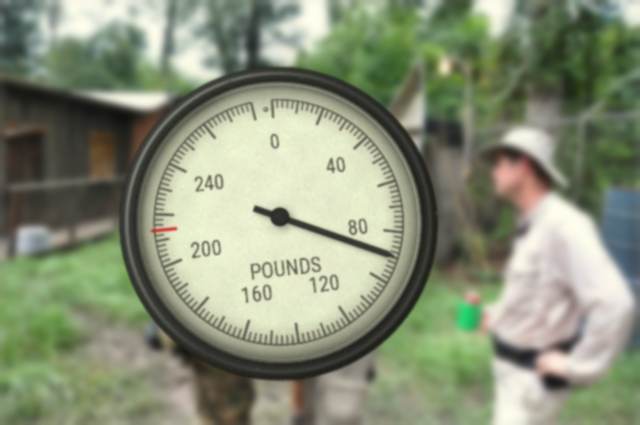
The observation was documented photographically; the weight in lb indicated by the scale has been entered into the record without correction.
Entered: 90 lb
